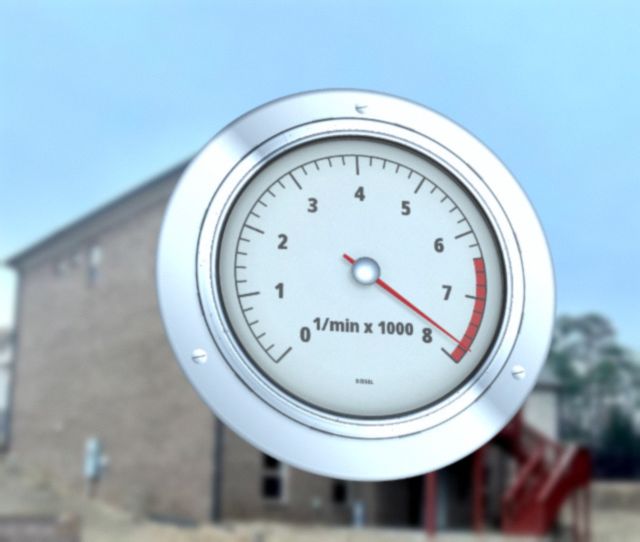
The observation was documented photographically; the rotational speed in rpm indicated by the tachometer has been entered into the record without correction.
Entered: 7800 rpm
